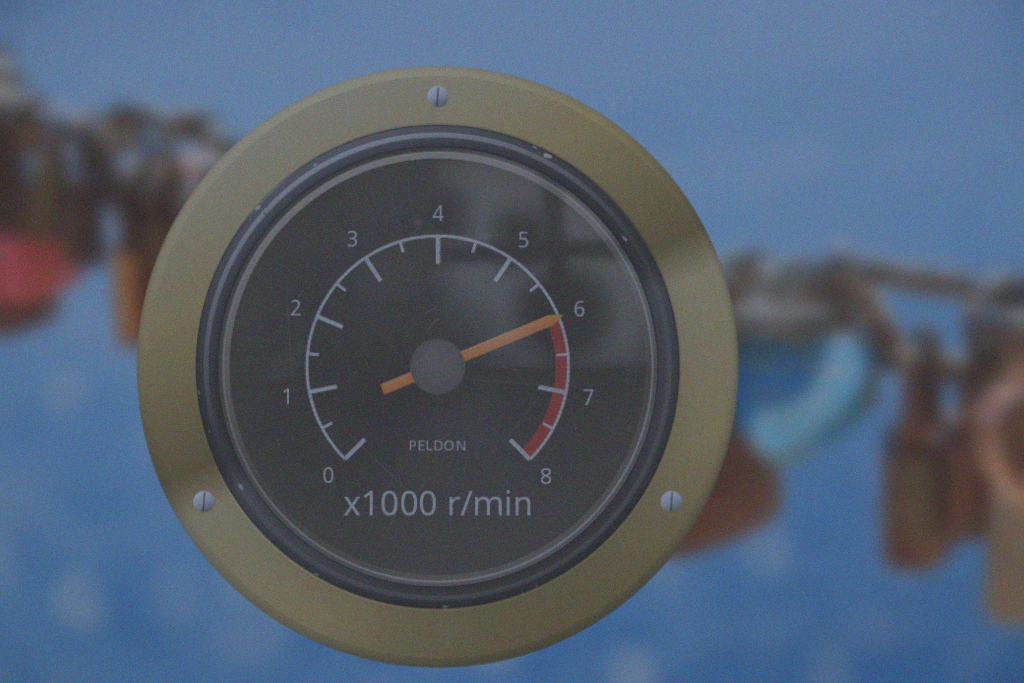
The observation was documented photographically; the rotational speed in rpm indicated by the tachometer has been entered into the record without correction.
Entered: 6000 rpm
